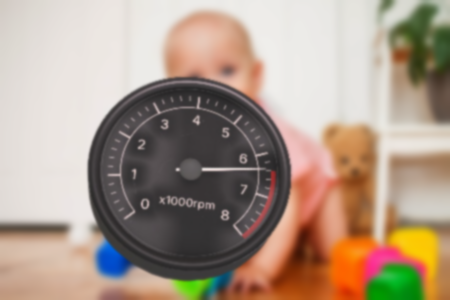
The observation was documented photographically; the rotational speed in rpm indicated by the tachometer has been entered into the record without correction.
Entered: 6400 rpm
